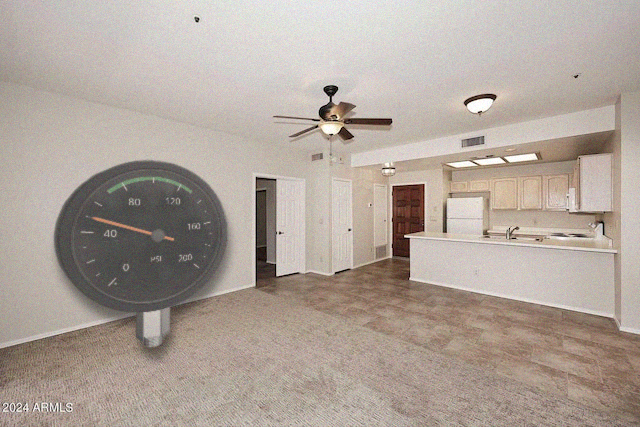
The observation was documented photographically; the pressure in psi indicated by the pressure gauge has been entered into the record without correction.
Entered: 50 psi
